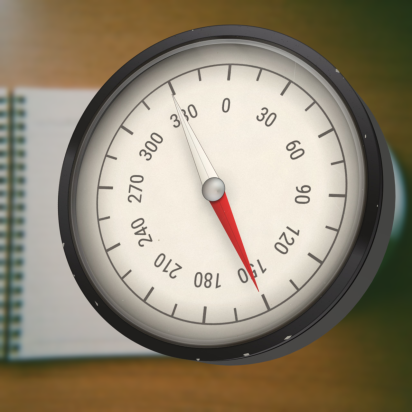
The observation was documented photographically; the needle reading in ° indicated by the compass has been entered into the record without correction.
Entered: 150 °
